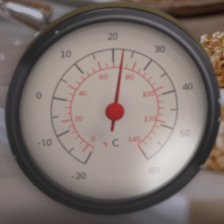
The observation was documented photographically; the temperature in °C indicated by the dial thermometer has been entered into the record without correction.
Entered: 22.5 °C
